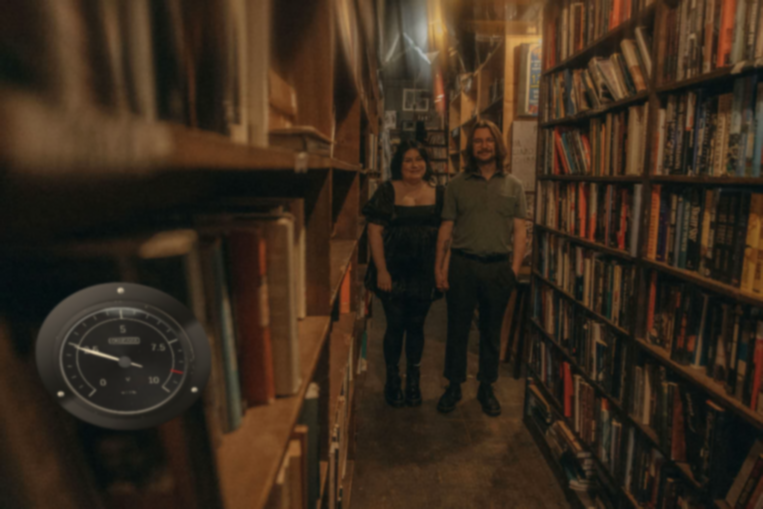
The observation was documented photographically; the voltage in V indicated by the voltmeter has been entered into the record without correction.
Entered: 2.5 V
